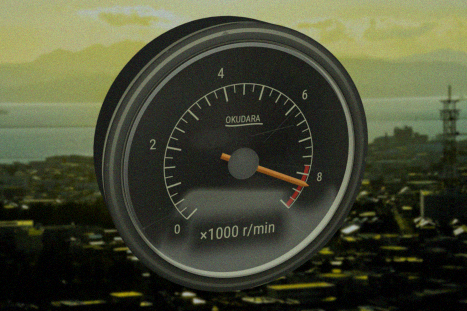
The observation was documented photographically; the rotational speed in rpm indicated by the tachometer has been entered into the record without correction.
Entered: 8250 rpm
